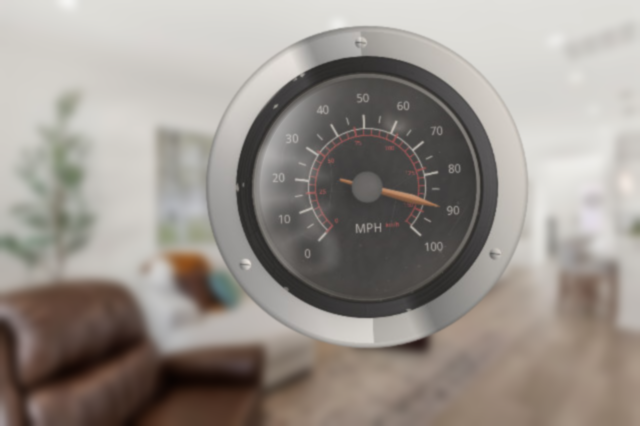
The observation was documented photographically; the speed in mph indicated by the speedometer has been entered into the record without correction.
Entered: 90 mph
